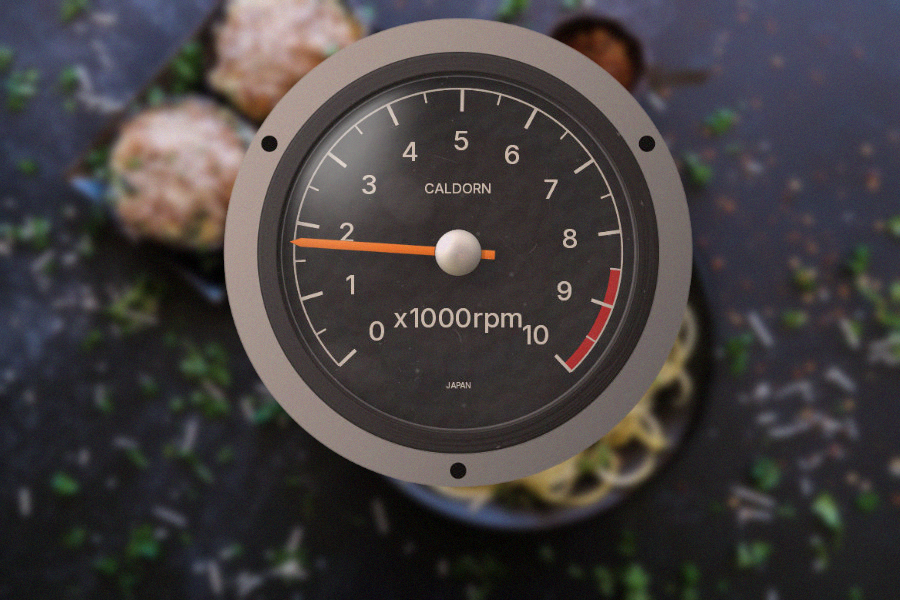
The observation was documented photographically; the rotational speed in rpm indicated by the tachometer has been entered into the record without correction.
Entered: 1750 rpm
